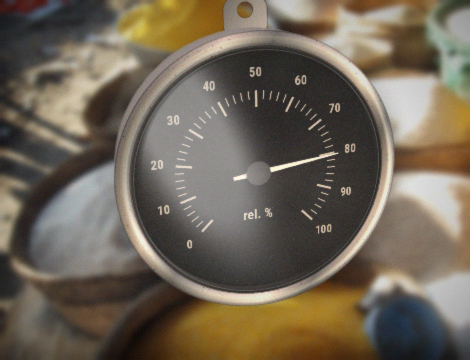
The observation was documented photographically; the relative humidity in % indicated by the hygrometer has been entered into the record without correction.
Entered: 80 %
